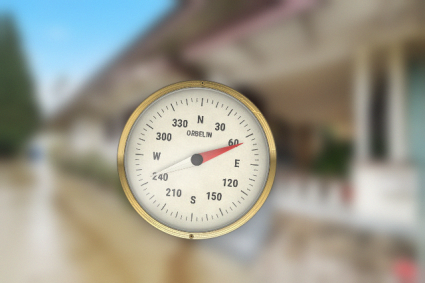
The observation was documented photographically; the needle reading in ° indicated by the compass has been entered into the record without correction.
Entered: 65 °
